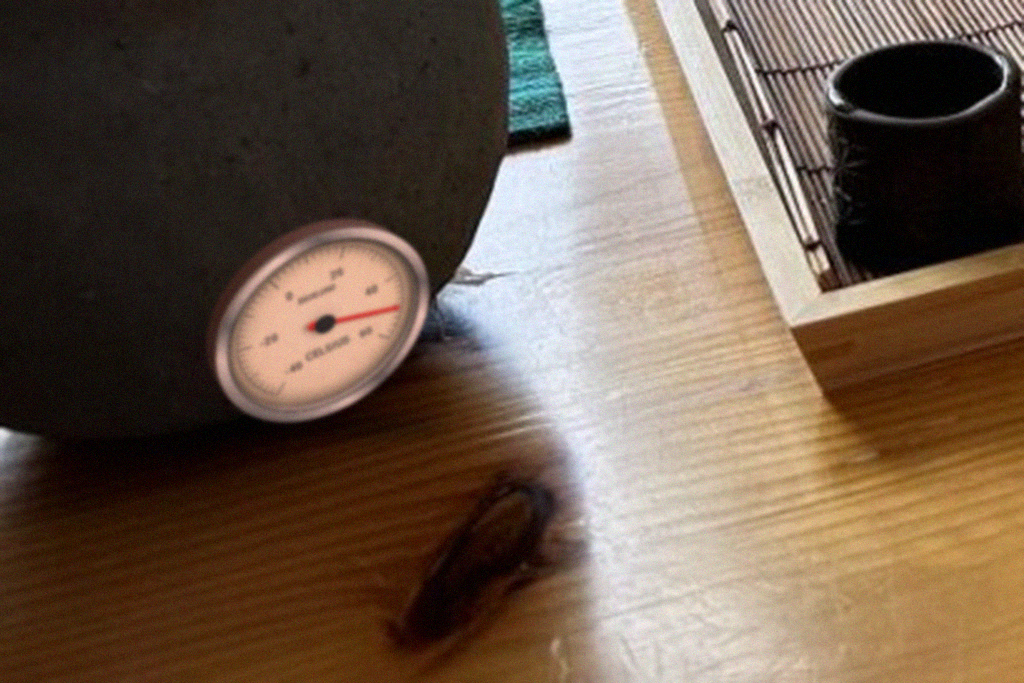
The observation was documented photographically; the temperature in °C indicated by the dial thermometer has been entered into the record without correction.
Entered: 50 °C
